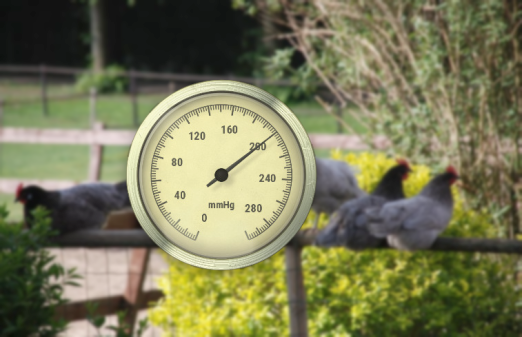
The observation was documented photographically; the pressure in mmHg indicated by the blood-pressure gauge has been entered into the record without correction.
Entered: 200 mmHg
